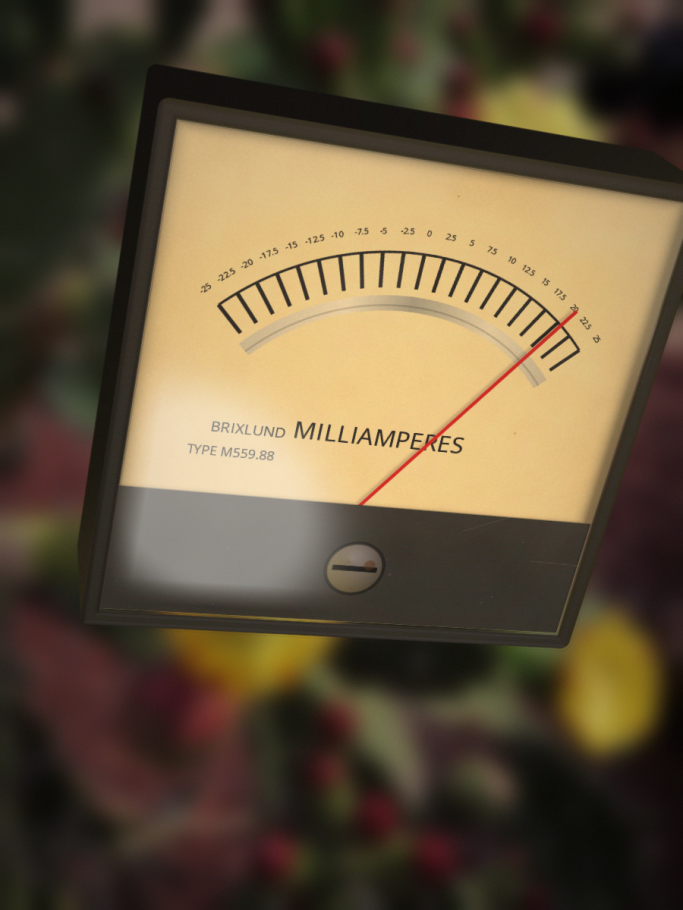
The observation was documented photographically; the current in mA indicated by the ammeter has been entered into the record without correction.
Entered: 20 mA
